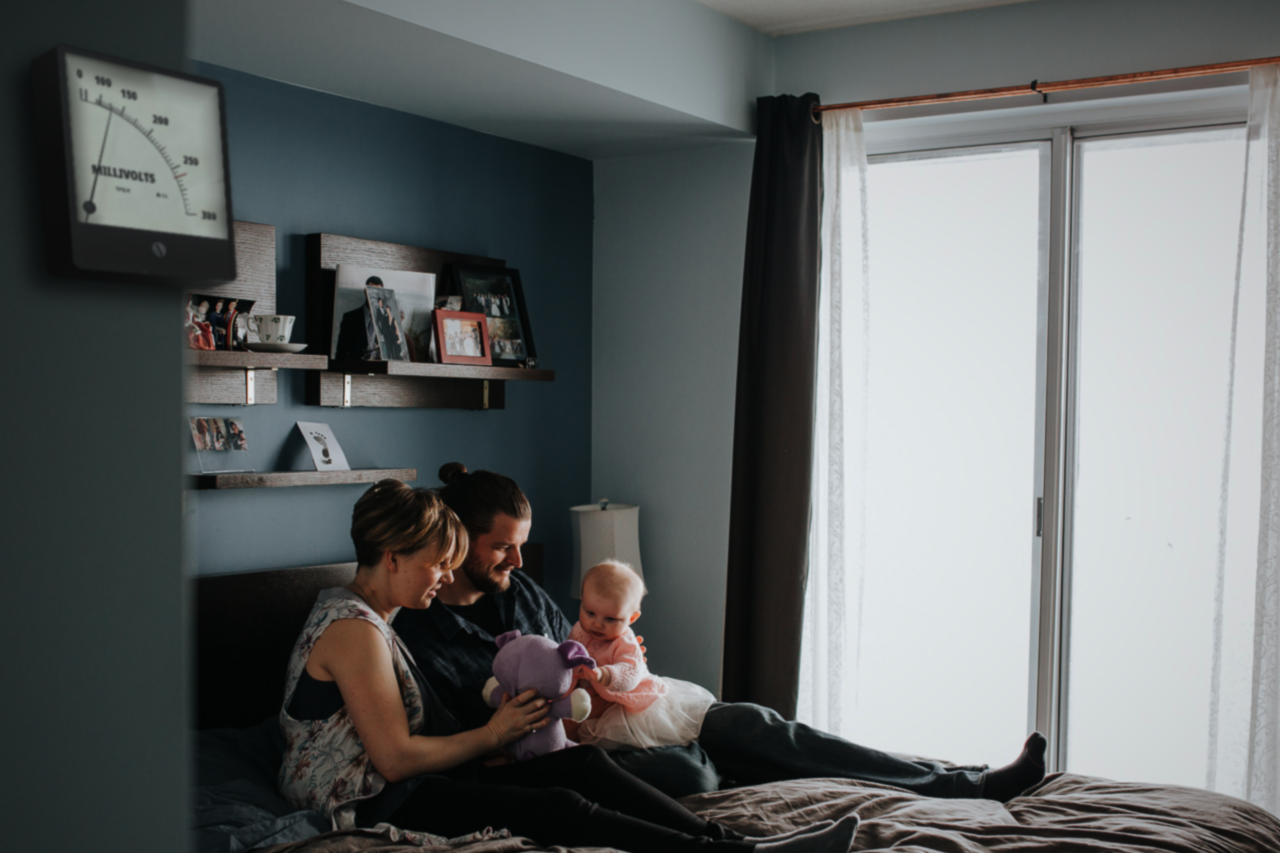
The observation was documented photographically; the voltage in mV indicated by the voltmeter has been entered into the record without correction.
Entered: 125 mV
